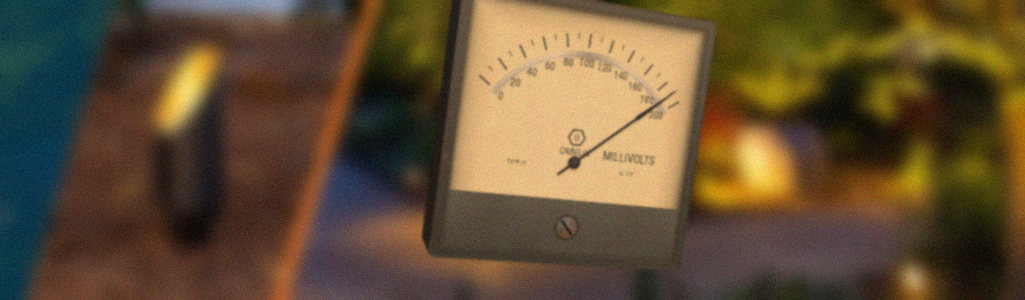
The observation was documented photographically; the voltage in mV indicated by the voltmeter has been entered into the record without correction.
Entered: 190 mV
